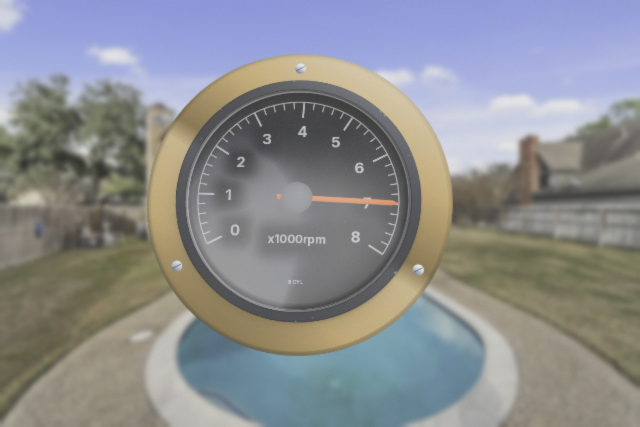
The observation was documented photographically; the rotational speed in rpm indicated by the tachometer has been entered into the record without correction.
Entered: 7000 rpm
